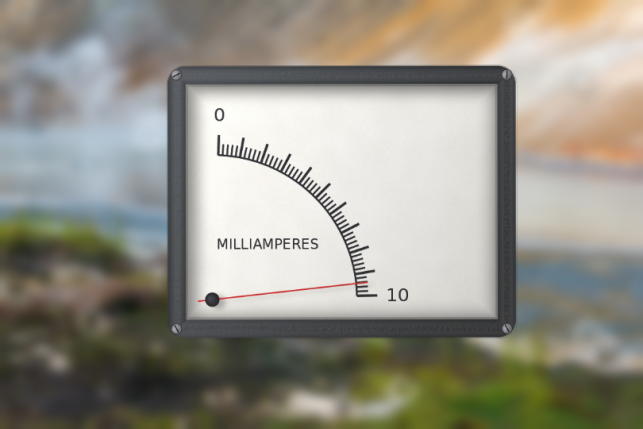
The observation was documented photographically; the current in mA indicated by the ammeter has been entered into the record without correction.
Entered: 9.4 mA
